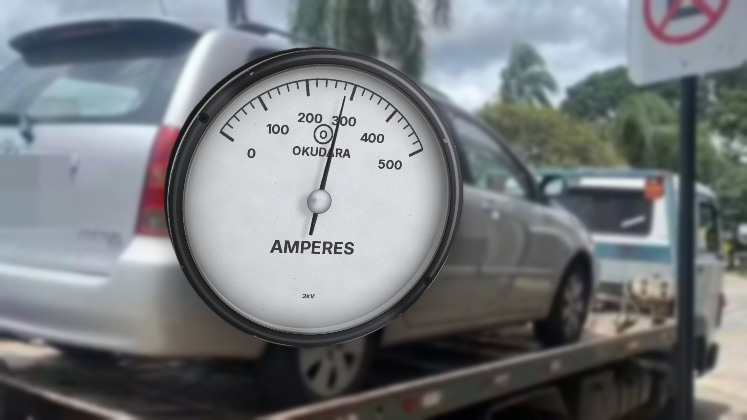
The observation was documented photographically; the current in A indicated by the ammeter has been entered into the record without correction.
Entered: 280 A
